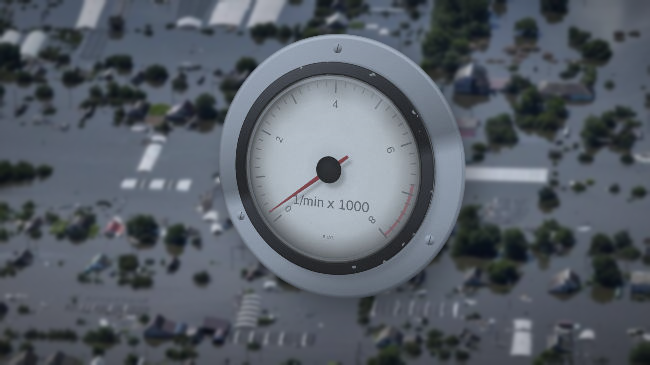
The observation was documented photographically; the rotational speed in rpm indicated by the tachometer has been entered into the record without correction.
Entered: 200 rpm
